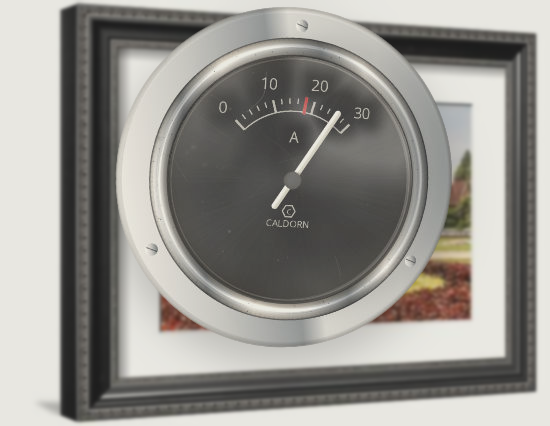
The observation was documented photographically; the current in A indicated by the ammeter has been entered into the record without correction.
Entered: 26 A
